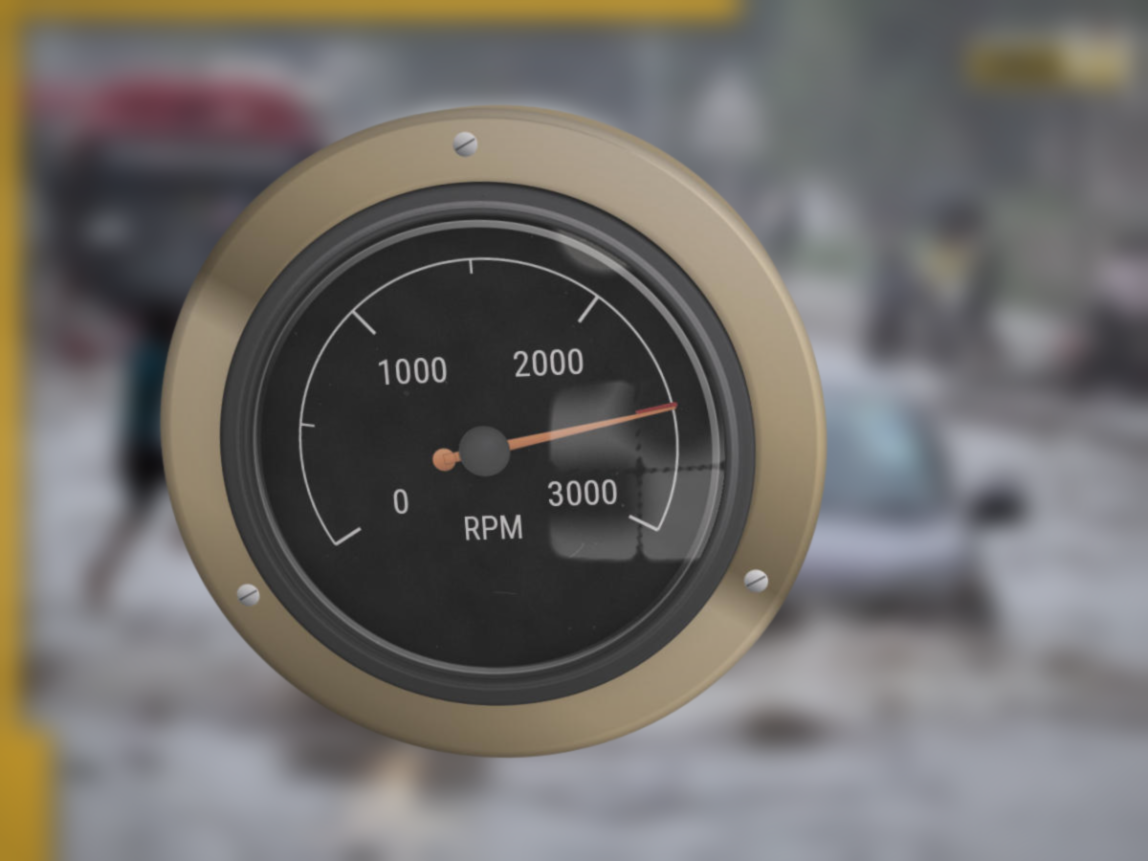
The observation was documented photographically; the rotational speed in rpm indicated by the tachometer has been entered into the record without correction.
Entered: 2500 rpm
